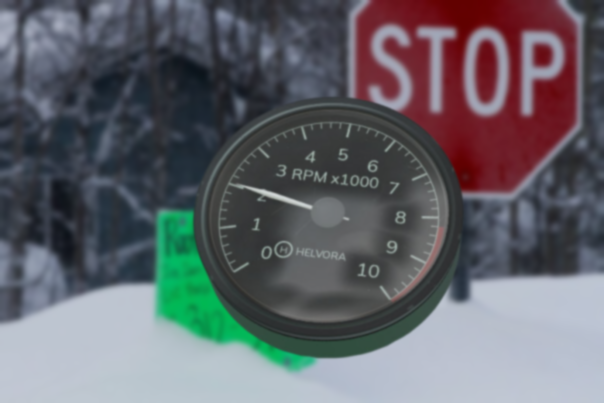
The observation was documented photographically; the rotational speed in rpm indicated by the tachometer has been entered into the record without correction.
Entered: 2000 rpm
